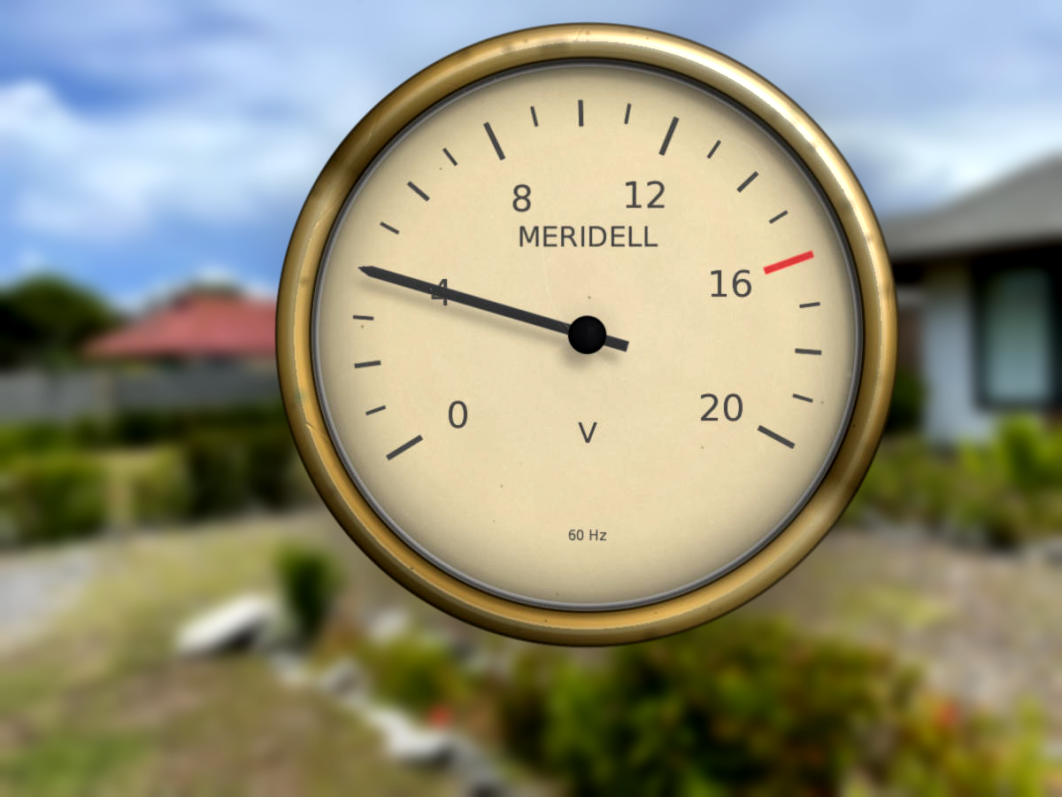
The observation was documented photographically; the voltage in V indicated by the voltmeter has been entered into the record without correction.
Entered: 4 V
